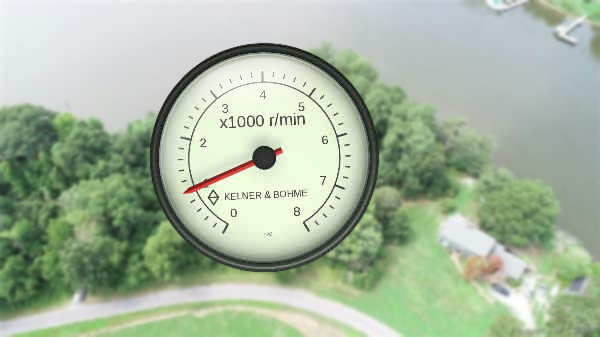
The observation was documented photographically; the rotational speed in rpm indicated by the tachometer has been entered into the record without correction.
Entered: 1000 rpm
